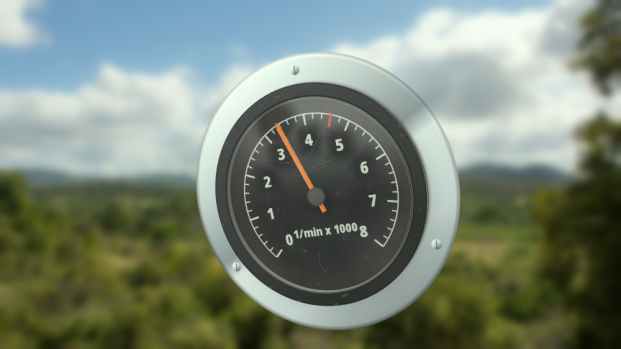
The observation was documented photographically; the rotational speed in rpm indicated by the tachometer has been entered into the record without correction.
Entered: 3400 rpm
